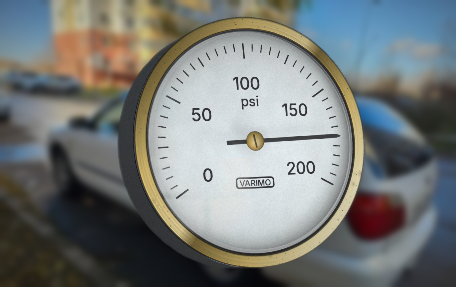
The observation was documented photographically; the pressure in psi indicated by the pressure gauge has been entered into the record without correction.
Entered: 175 psi
